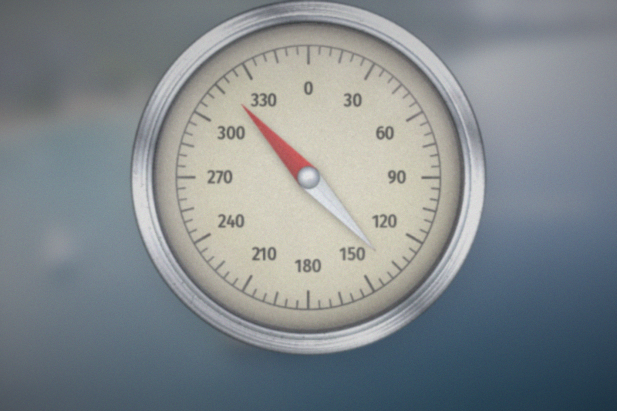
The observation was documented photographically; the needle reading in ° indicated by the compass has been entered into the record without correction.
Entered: 317.5 °
